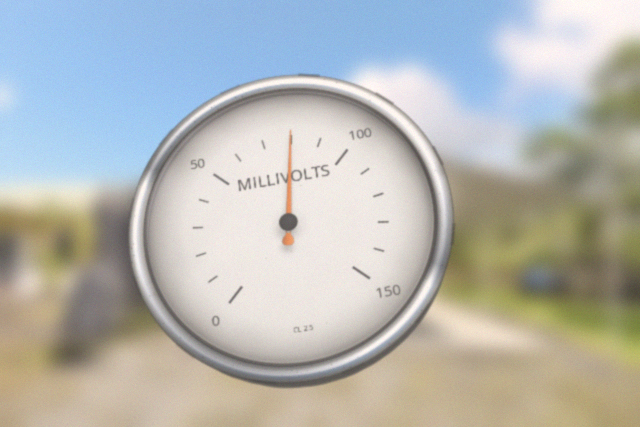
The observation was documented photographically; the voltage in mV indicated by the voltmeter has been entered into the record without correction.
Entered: 80 mV
